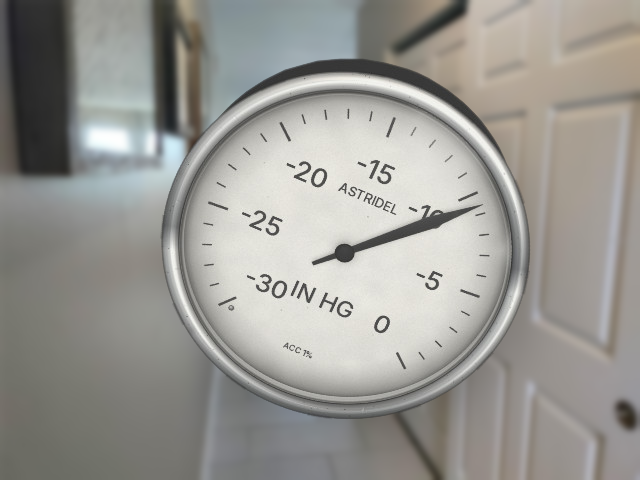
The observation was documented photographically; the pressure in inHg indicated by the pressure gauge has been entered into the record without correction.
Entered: -9.5 inHg
